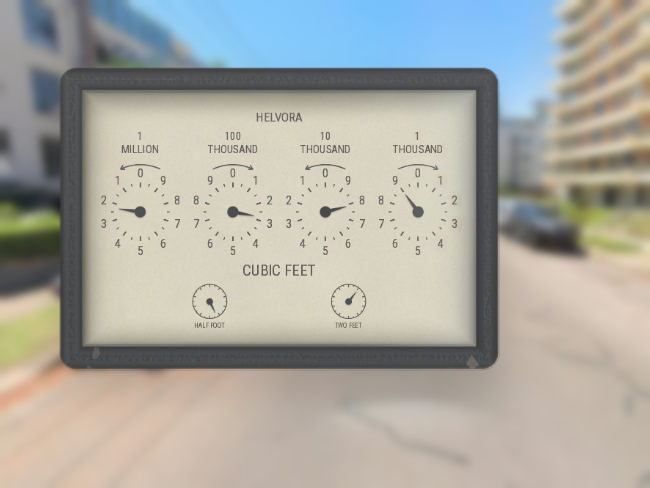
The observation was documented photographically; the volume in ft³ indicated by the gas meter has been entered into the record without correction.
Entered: 227900 ft³
